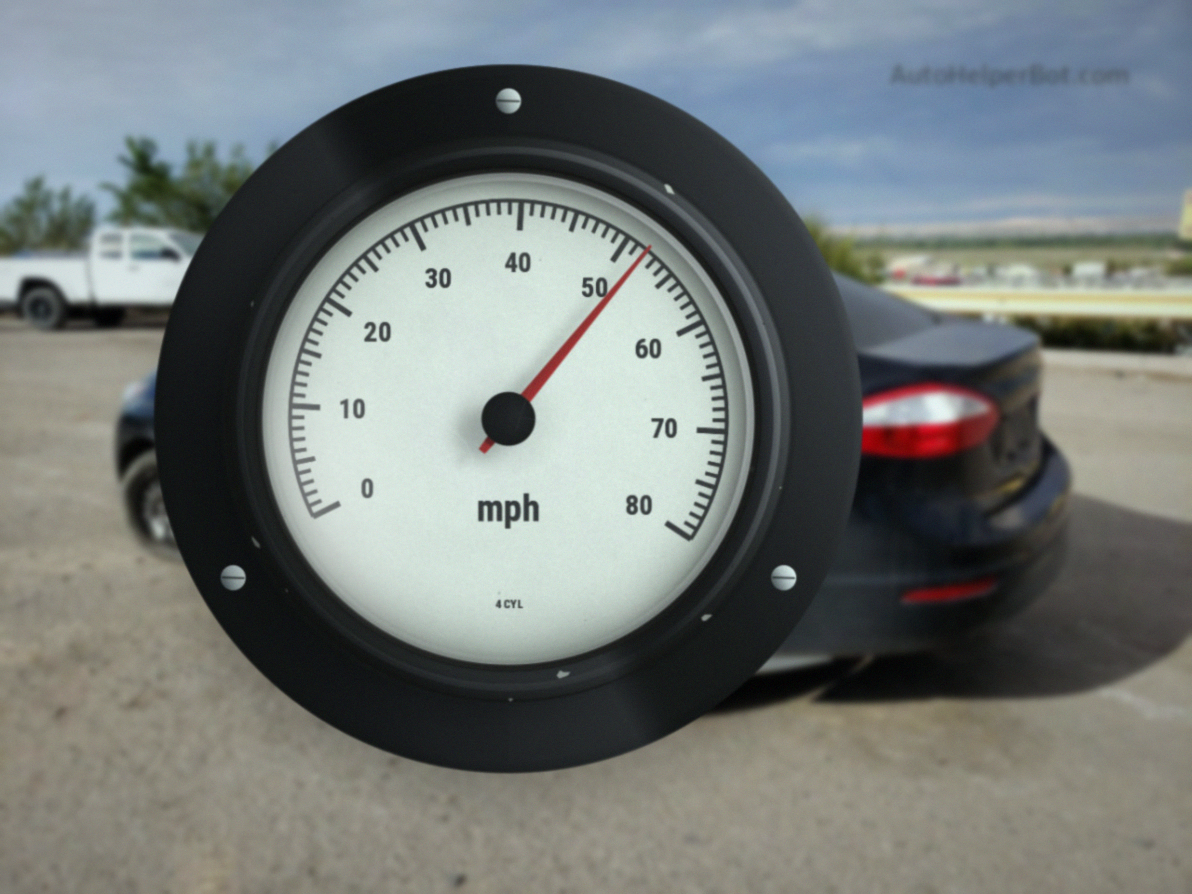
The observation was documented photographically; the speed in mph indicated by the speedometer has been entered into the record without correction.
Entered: 52 mph
